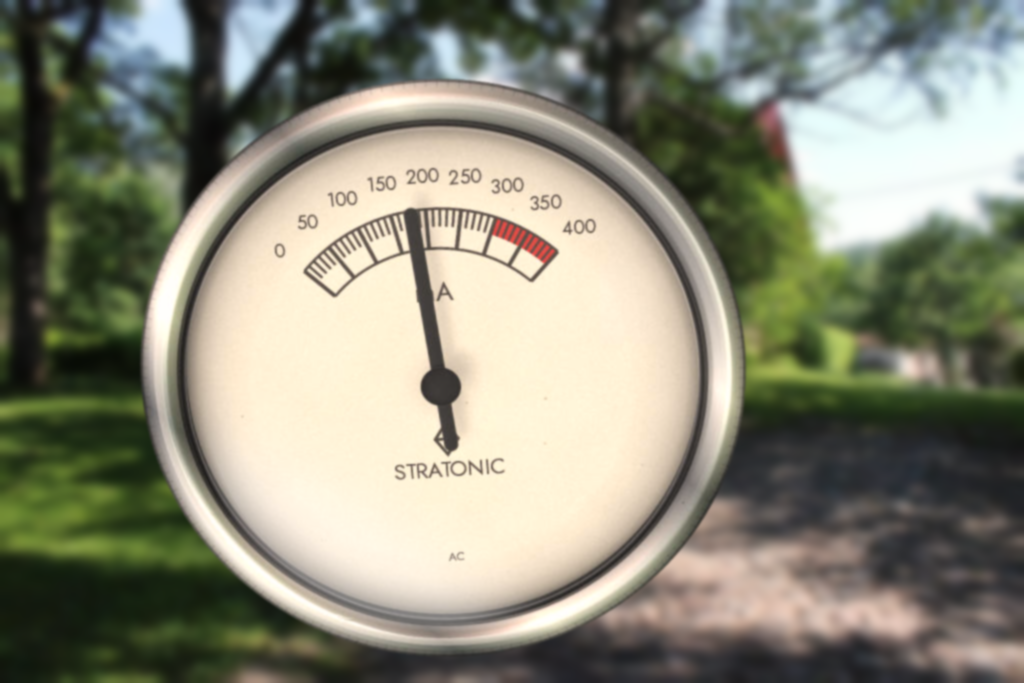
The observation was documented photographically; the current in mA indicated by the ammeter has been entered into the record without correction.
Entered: 180 mA
